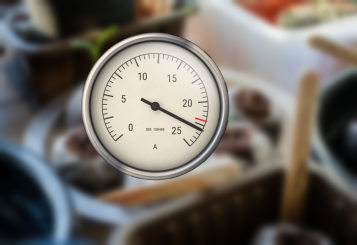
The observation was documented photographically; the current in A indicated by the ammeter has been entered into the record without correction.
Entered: 23 A
